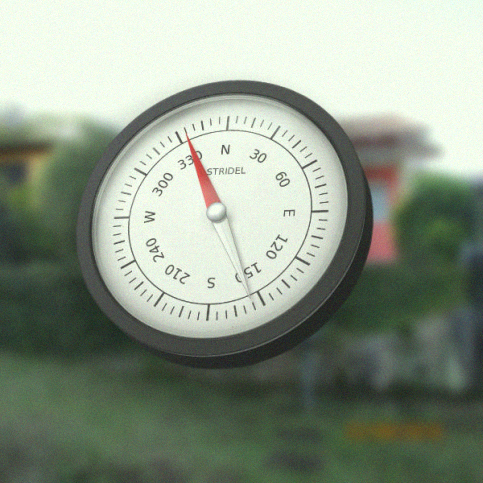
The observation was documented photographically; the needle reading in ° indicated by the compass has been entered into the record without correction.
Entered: 335 °
